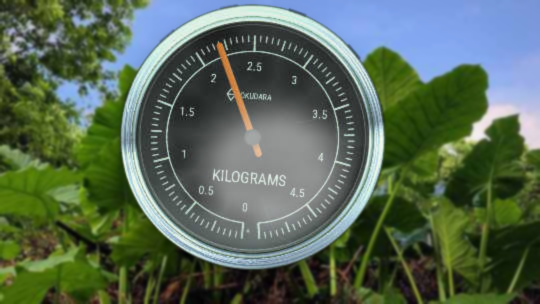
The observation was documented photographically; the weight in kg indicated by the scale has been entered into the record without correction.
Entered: 2.2 kg
